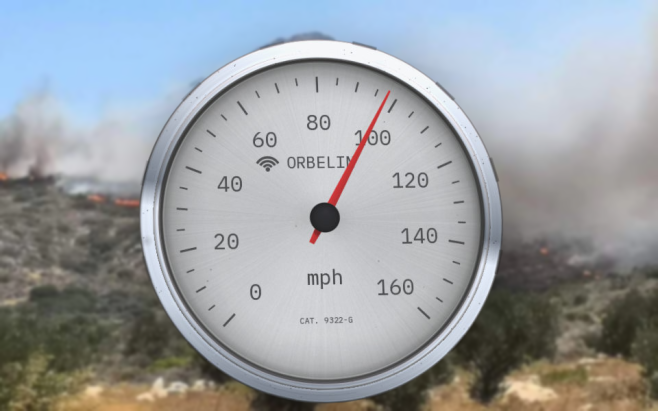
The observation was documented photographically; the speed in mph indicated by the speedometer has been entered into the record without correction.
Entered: 97.5 mph
